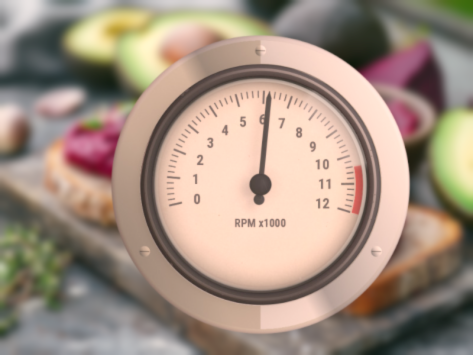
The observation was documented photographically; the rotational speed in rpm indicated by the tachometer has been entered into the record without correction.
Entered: 6200 rpm
